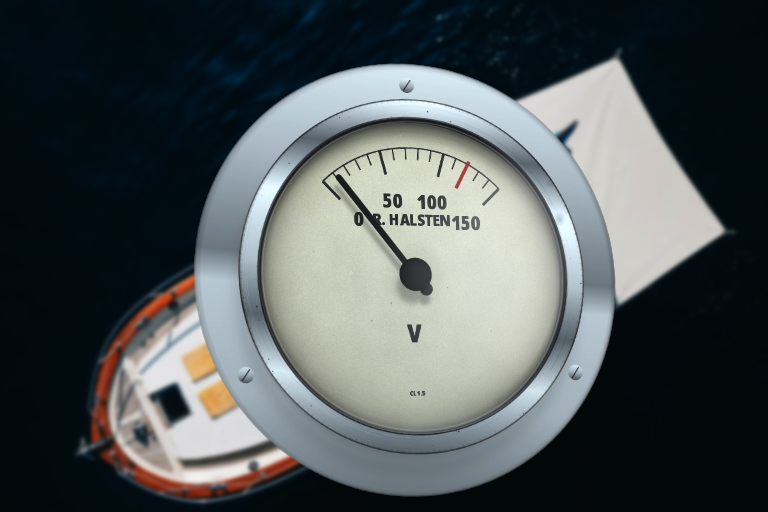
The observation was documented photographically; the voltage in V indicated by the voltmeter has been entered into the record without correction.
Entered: 10 V
